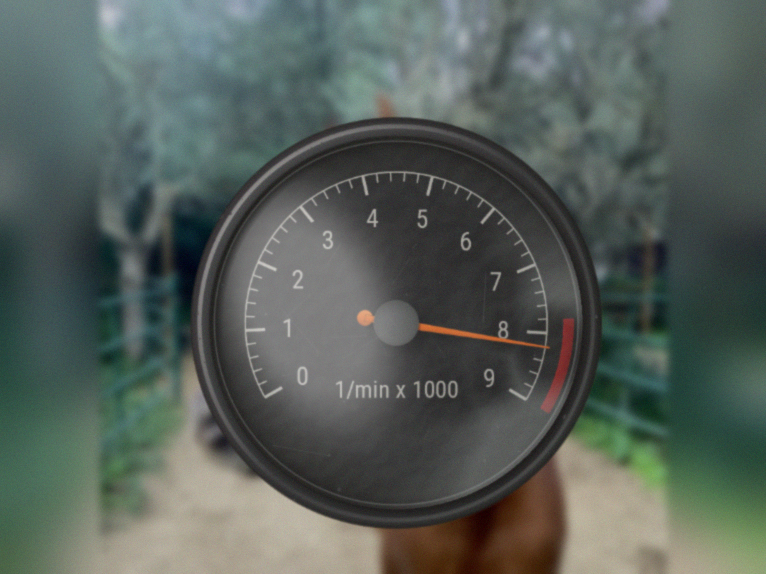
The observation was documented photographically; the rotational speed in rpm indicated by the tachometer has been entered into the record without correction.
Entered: 8200 rpm
